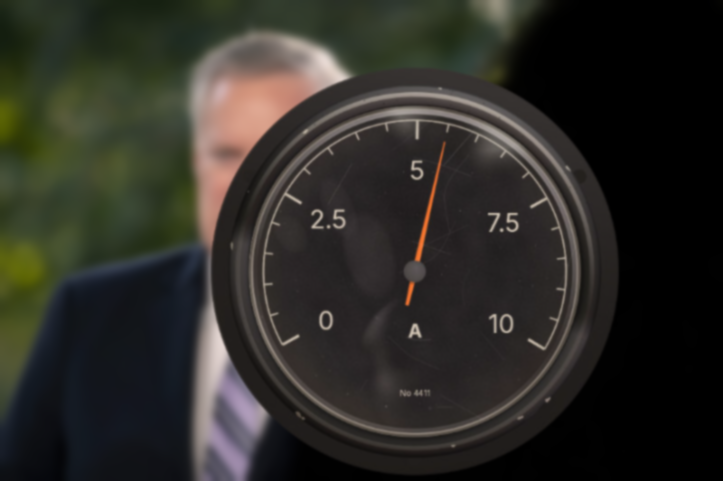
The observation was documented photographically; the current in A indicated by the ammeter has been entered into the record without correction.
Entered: 5.5 A
